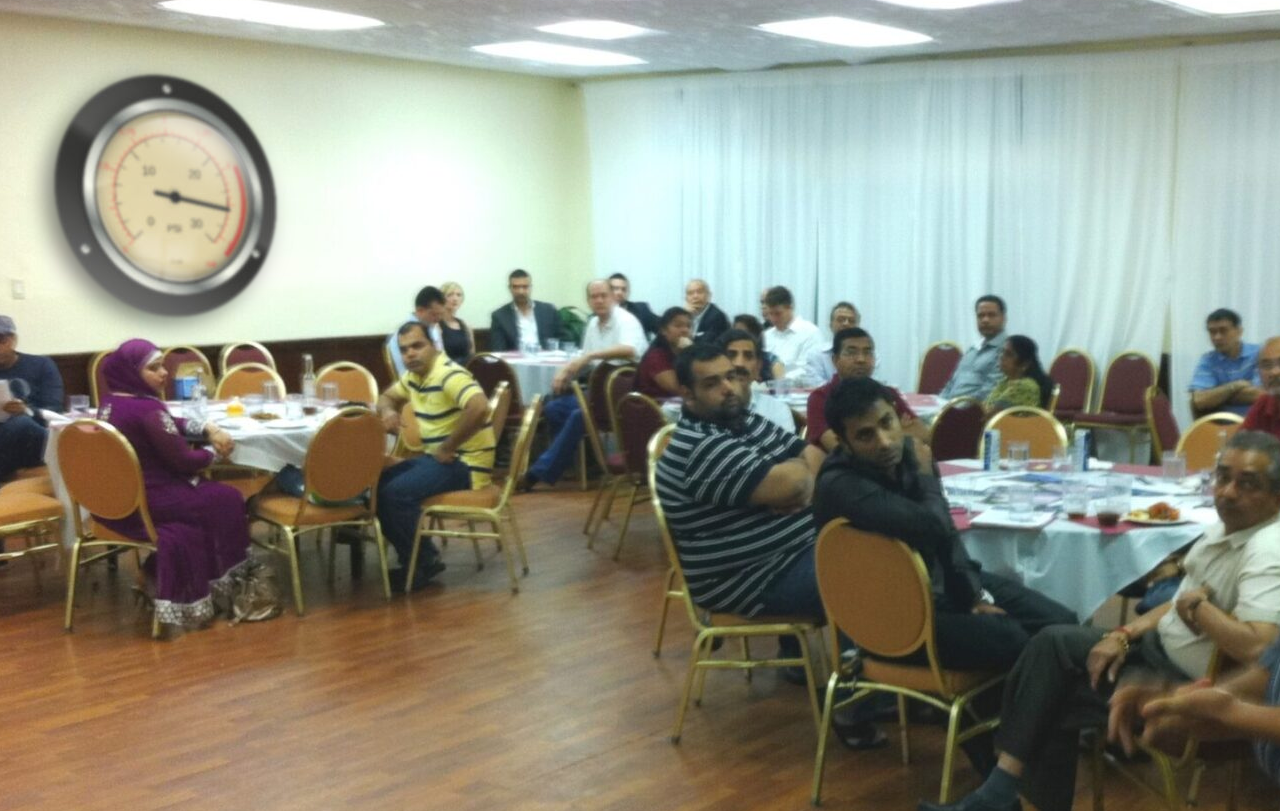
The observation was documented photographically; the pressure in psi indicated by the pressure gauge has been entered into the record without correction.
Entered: 26 psi
